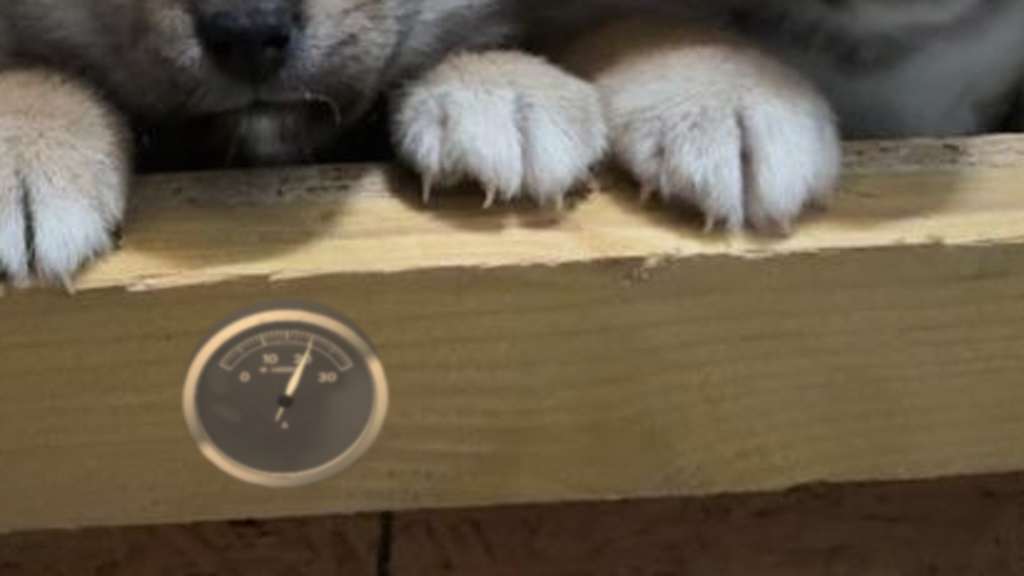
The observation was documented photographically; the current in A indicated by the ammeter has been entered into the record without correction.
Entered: 20 A
